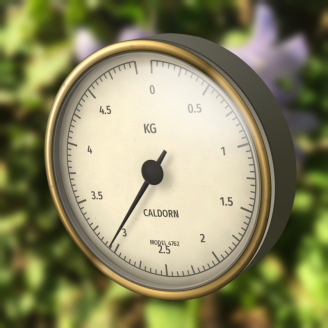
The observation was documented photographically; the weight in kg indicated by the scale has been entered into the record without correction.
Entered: 3.05 kg
